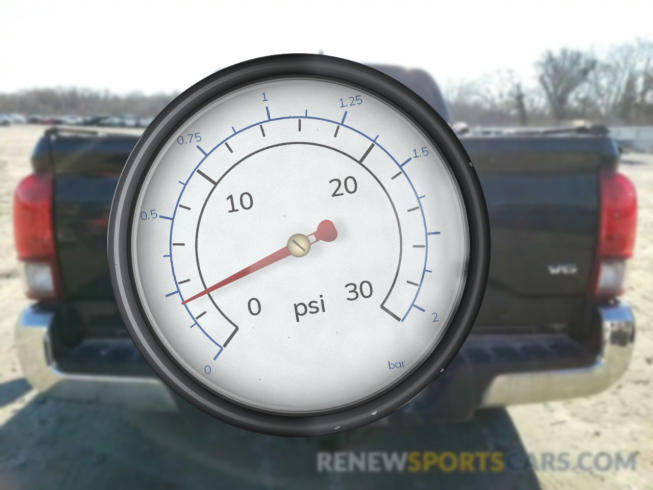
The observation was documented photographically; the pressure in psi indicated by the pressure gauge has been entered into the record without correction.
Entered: 3 psi
